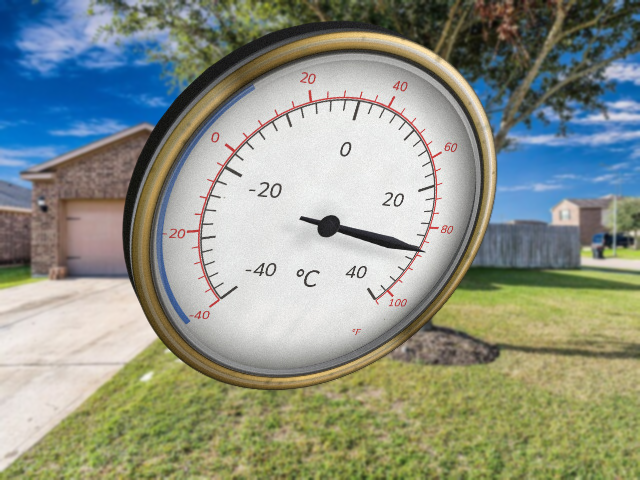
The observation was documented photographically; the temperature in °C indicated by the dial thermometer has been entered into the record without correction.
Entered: 30 °C
